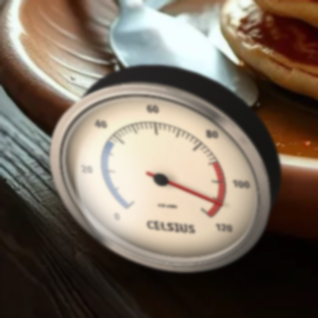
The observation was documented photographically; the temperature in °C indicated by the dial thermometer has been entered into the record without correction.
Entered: 110 °C
